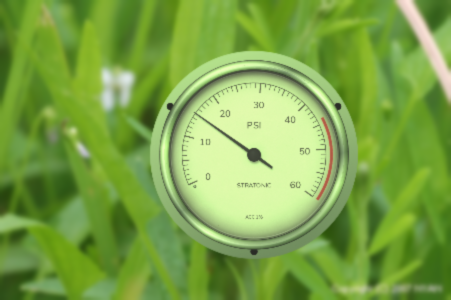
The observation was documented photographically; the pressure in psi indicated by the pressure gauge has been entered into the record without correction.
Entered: 15 psi
